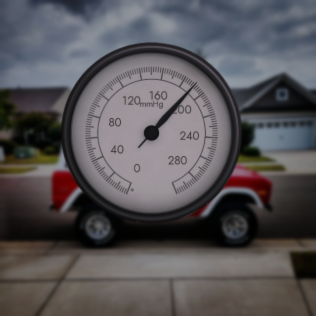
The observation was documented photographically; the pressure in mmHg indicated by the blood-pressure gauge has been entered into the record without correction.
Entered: 190 mmHg
